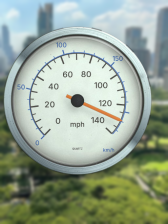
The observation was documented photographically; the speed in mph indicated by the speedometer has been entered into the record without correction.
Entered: 130 mph
